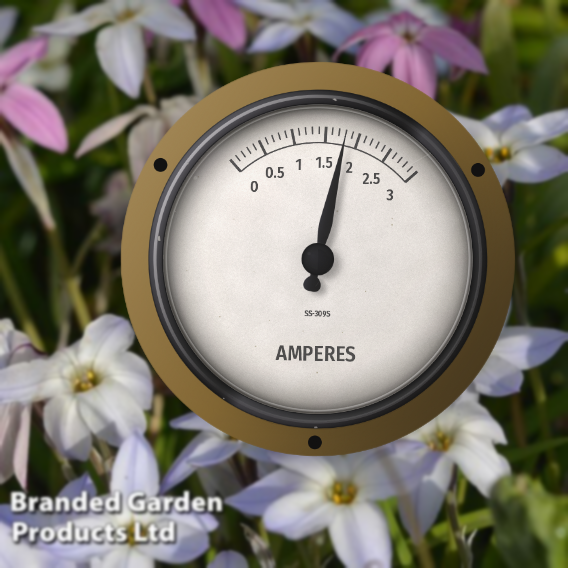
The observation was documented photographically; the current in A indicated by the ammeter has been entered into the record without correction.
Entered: 1.8 A
